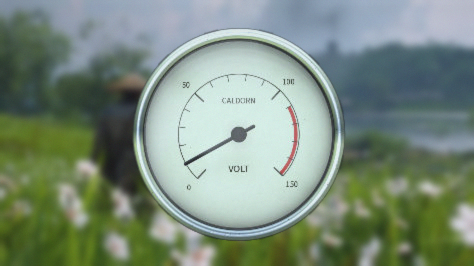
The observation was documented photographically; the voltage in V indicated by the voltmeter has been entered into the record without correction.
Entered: 10 V
